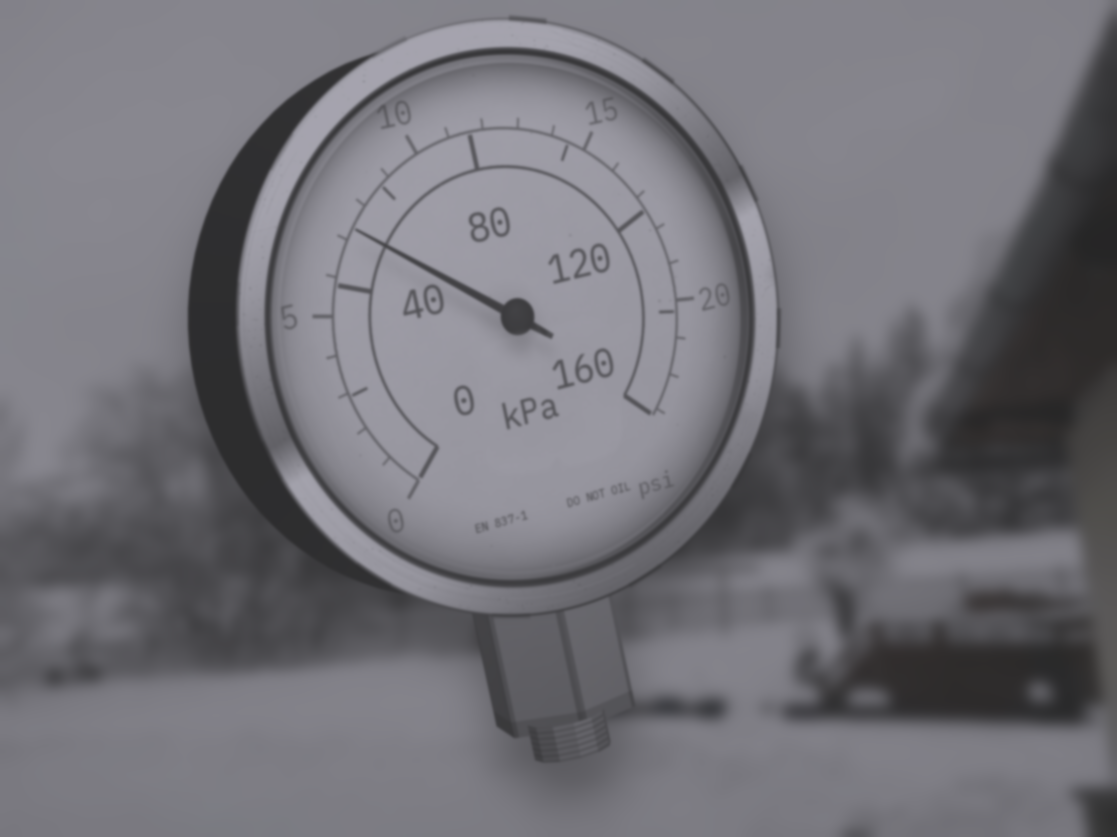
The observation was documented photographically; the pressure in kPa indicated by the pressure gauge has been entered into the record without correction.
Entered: 50 kPa
